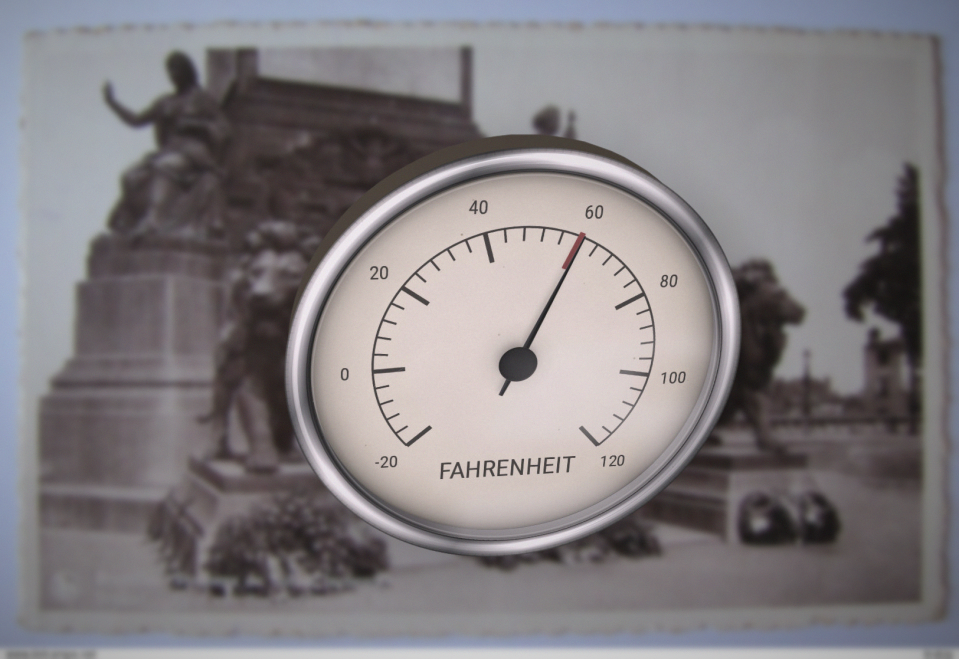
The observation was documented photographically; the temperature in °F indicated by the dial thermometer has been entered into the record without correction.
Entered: 60 °F
